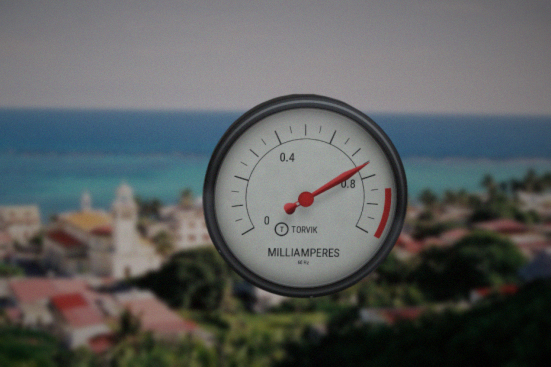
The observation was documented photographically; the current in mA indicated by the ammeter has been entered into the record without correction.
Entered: 0.75 mA
